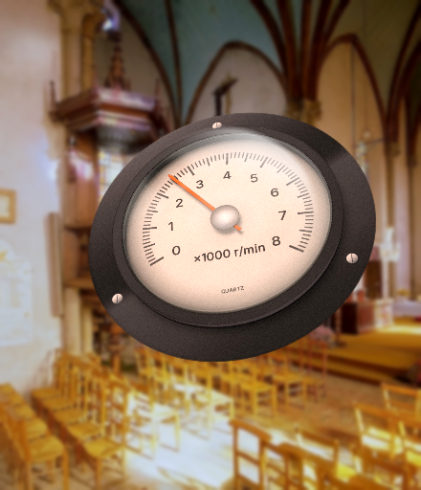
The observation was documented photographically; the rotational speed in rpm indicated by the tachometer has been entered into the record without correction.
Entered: 2500 rpm
